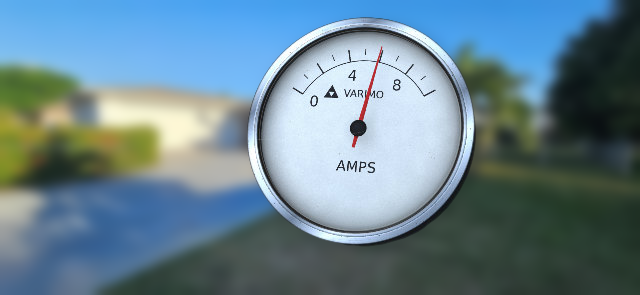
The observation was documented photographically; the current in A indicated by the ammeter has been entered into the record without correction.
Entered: 6 A
